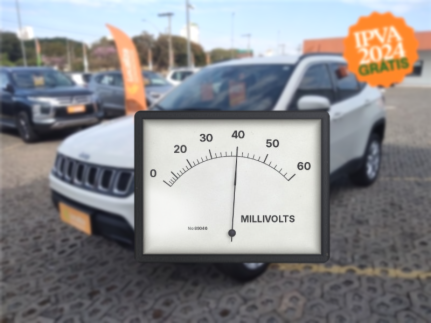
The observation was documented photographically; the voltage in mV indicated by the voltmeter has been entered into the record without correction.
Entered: 40 mV
